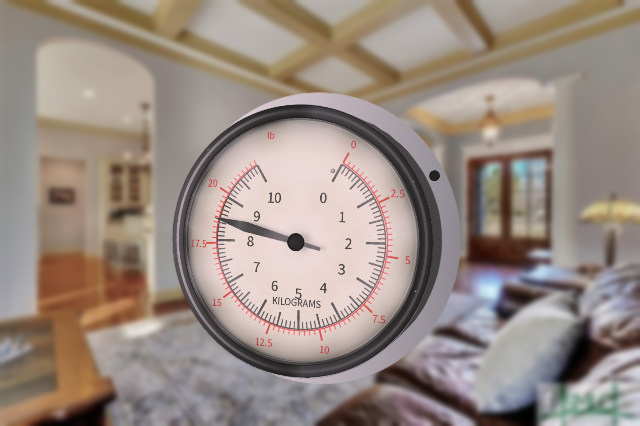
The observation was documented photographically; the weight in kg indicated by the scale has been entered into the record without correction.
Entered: 8.5 kg
